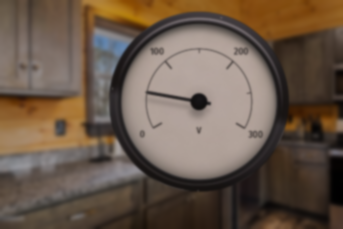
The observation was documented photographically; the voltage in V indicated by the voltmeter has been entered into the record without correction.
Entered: 50 V
